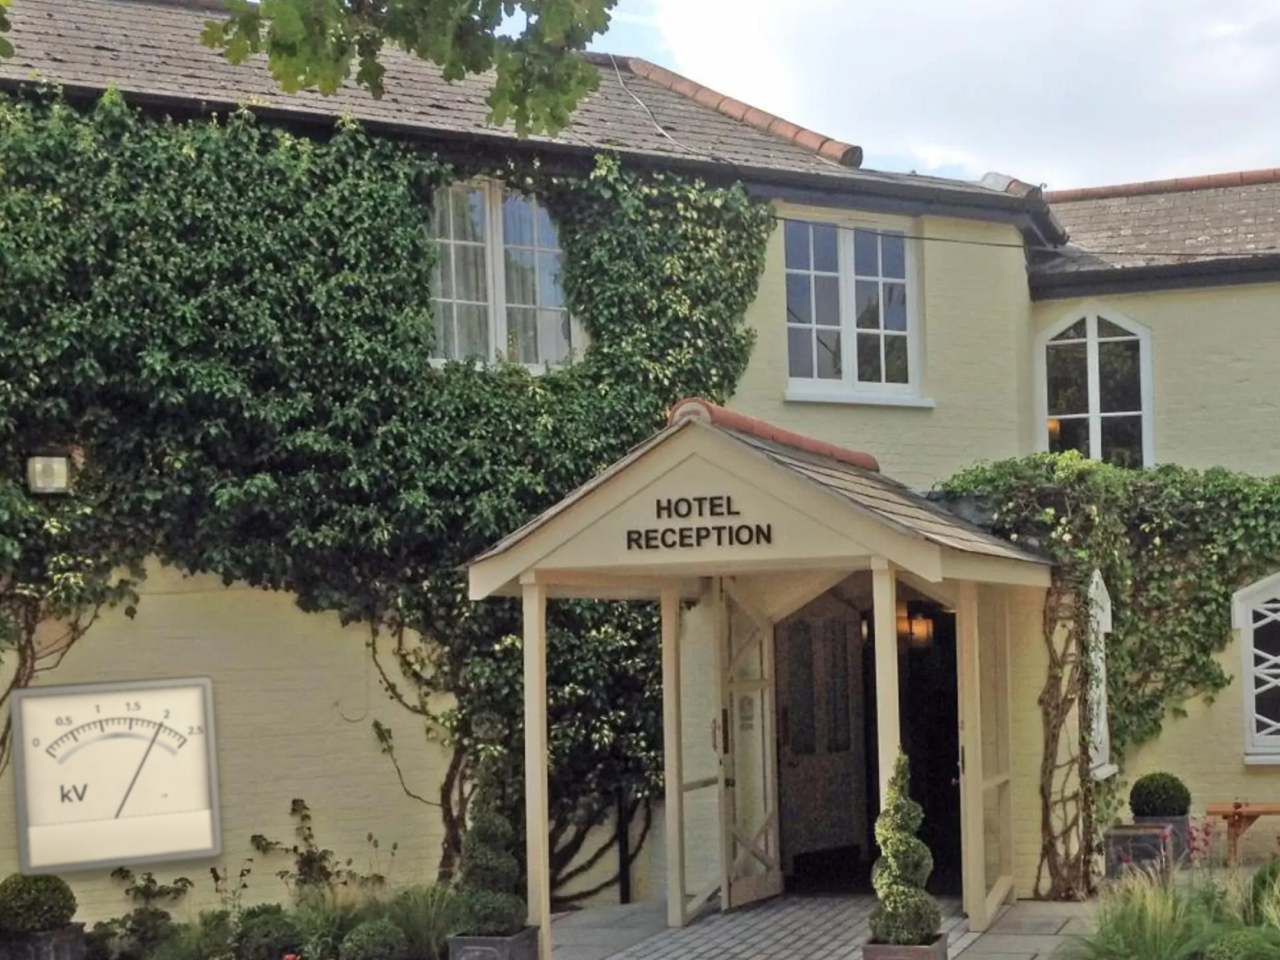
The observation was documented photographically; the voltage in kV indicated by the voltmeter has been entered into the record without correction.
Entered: 2 kV
